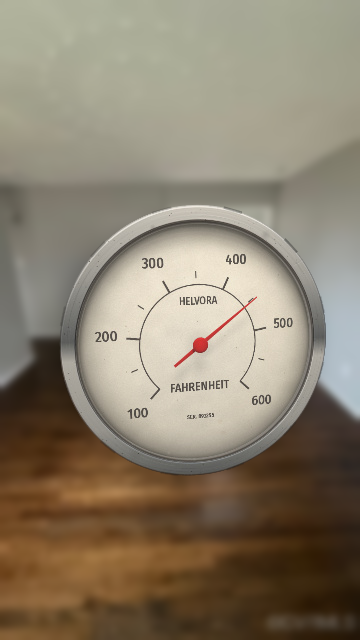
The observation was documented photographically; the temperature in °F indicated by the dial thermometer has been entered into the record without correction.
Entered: 450 °F
